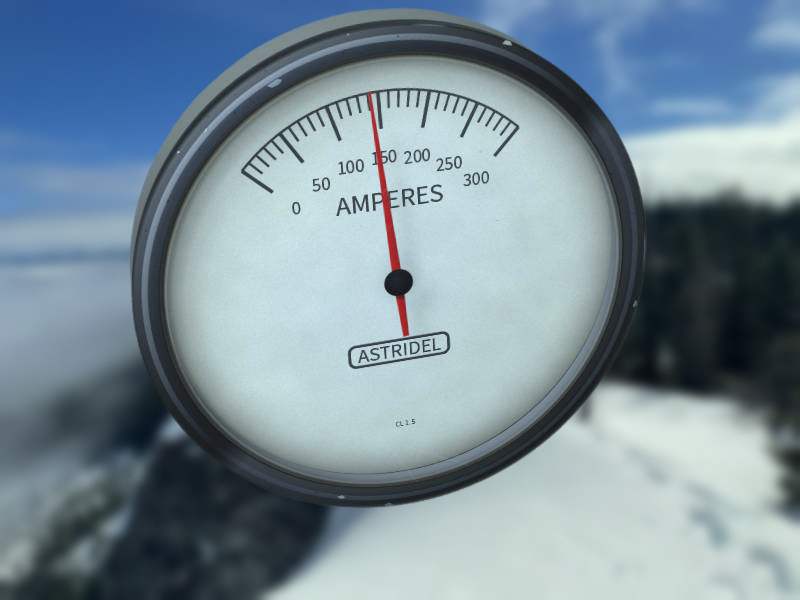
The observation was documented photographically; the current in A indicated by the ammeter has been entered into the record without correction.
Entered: 140 A
